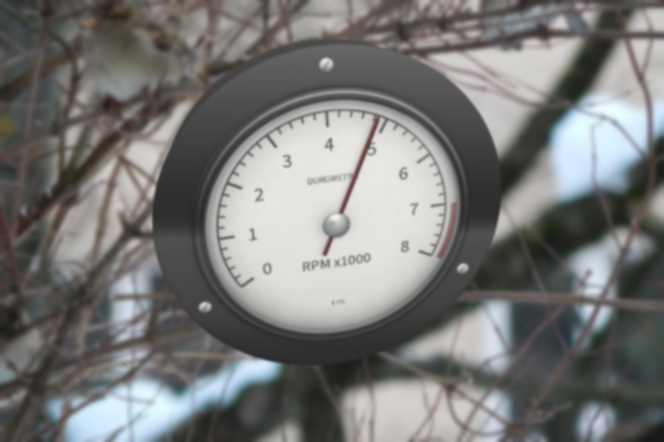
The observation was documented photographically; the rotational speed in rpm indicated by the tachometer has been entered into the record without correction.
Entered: 4800 rpm
